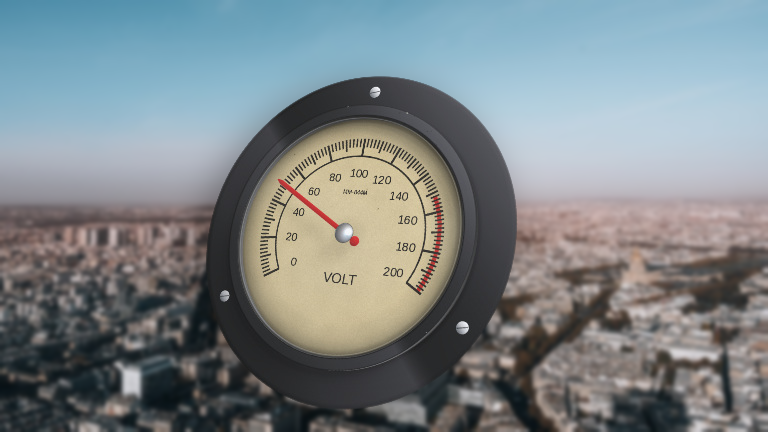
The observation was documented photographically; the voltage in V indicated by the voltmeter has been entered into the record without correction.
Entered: 50 V
